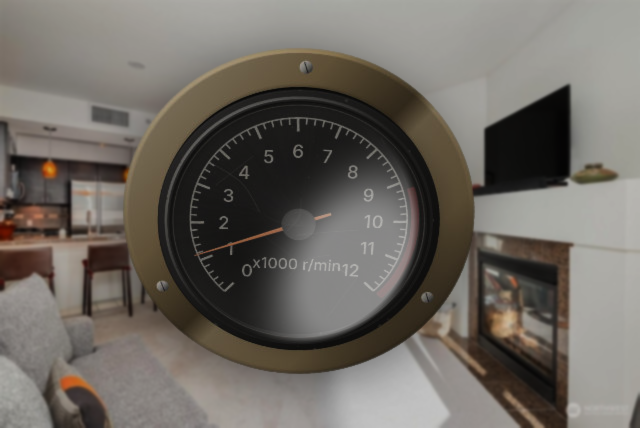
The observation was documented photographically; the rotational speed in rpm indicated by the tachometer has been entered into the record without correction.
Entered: 1200 rpm
